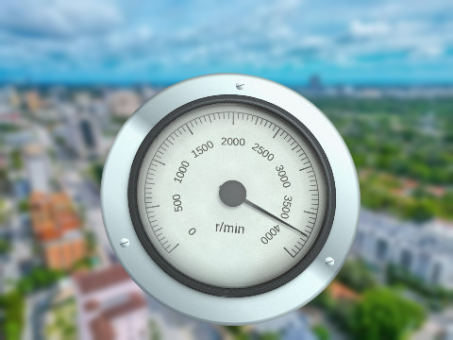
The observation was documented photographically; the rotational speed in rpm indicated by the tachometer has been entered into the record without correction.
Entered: 3750 rpm
